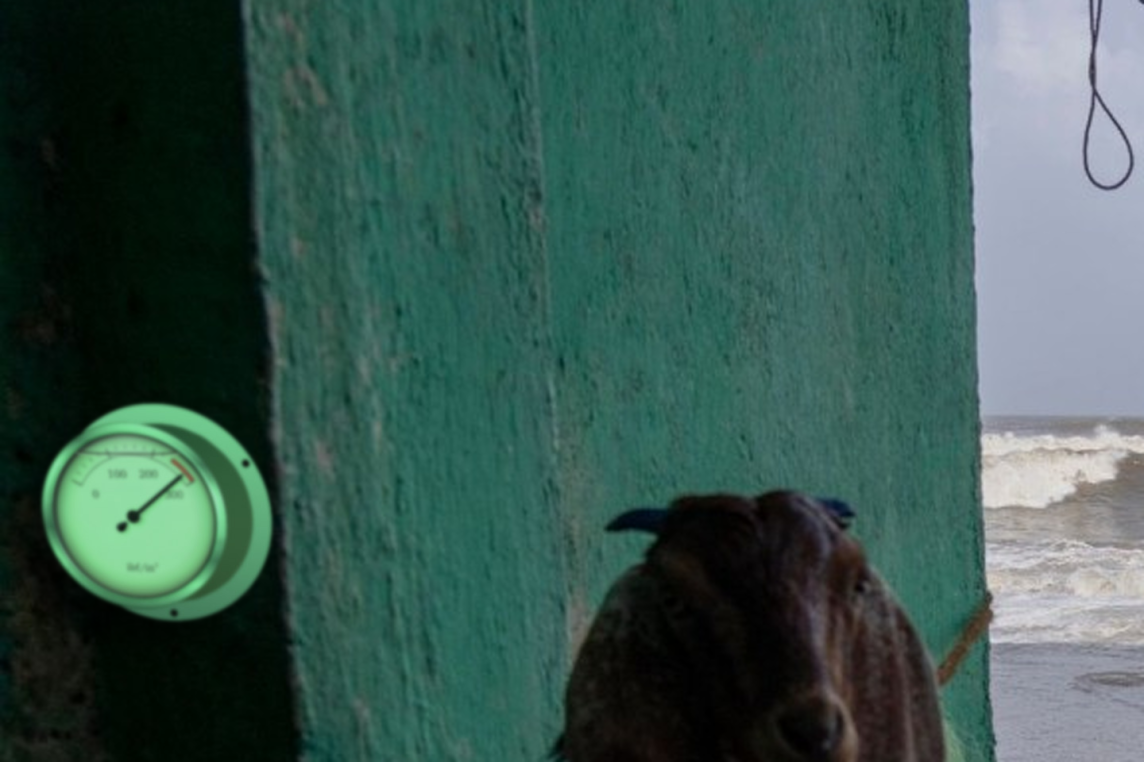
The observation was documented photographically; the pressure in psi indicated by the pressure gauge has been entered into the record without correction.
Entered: 280 psi
